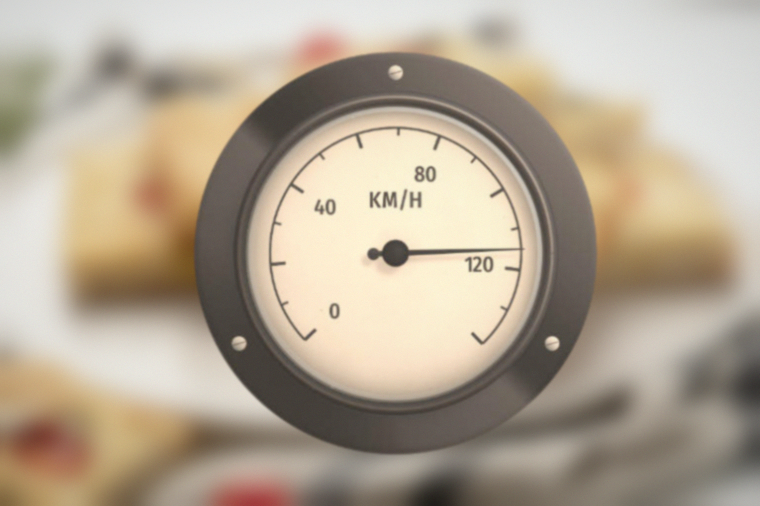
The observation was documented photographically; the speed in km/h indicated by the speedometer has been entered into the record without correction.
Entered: 115 km/h
